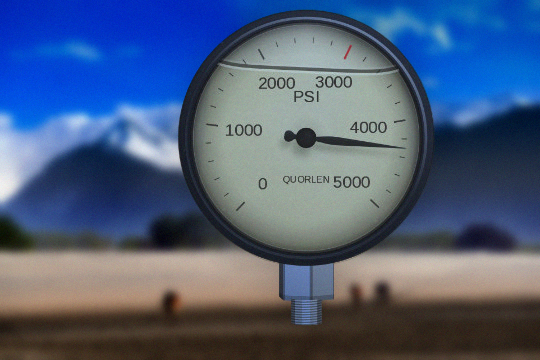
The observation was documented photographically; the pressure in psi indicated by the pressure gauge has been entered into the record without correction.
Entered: 4300 psi
